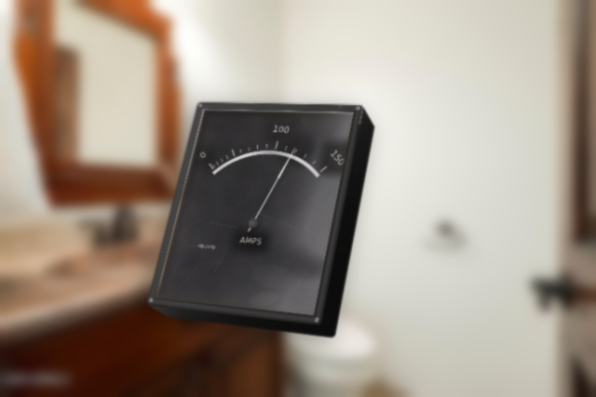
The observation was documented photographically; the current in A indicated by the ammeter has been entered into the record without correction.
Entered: 120 A
